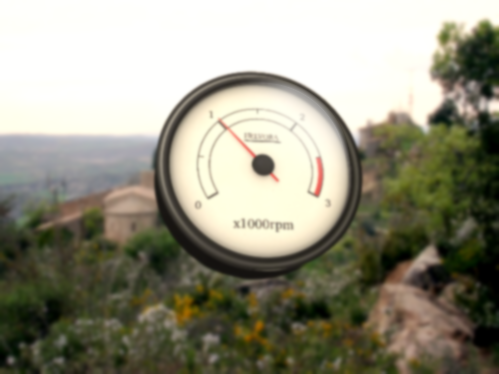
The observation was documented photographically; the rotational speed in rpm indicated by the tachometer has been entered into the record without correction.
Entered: 1000 rpm
